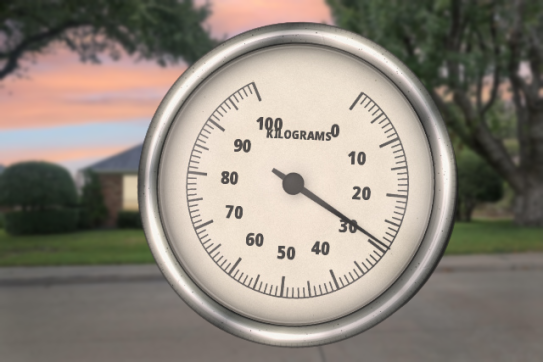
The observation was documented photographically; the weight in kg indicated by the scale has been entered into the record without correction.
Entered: 29 kg
